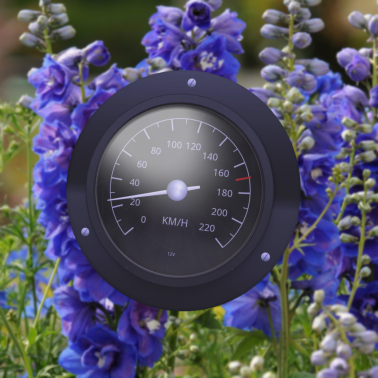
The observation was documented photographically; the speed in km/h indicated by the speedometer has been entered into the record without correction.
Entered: 25 km/h
